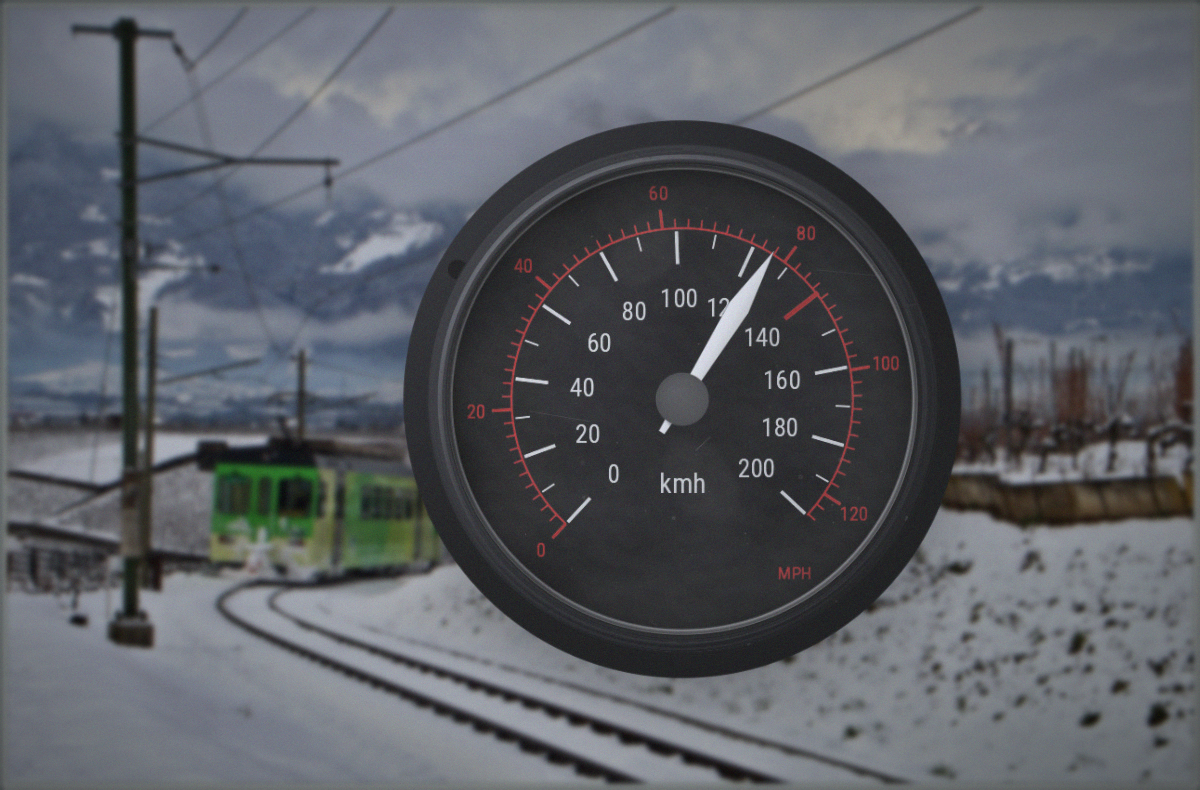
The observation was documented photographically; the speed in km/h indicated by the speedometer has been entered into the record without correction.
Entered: 125 km/h
